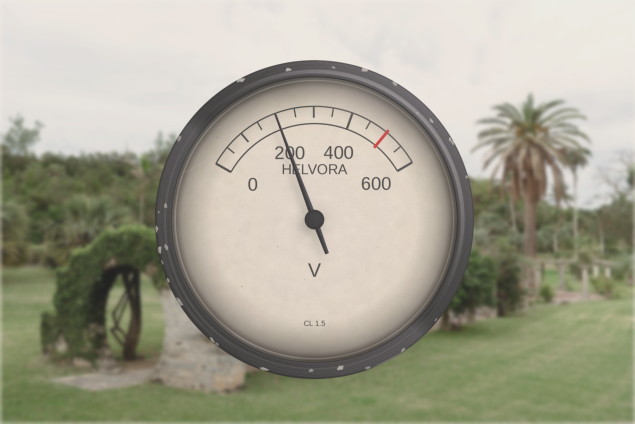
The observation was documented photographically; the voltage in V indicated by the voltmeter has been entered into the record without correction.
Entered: 200 V
